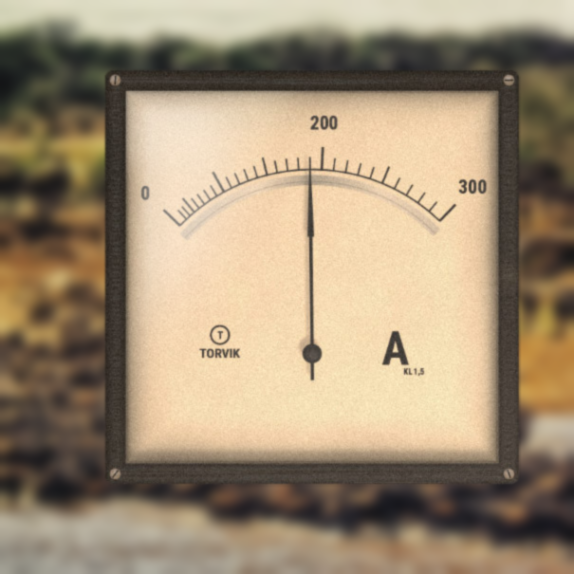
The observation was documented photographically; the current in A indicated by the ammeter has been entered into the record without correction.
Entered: 190 A
